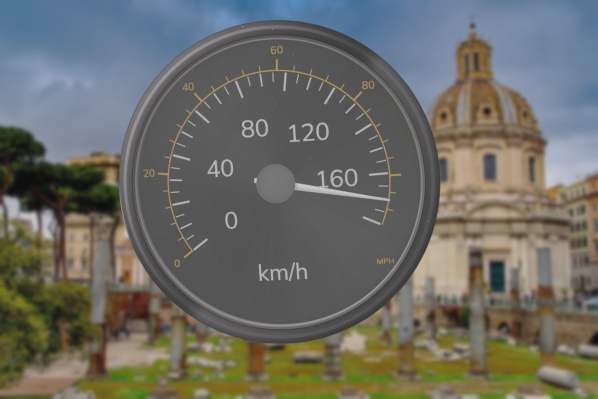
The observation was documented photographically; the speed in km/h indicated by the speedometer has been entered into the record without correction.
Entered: 170 km/h
